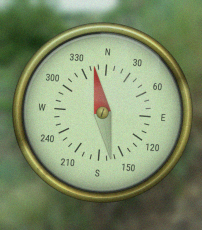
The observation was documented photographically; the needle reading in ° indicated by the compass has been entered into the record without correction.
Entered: 345 °
